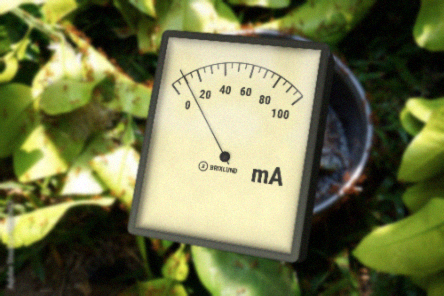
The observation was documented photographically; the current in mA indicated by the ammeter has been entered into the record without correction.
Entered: 10 mA
